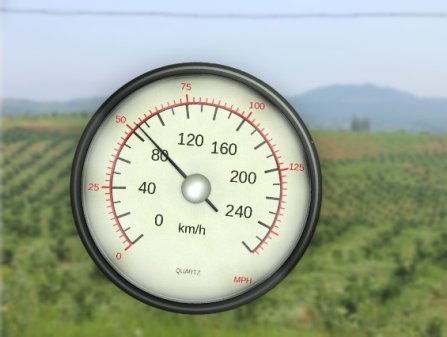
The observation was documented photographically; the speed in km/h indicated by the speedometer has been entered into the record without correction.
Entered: 85 km/h
